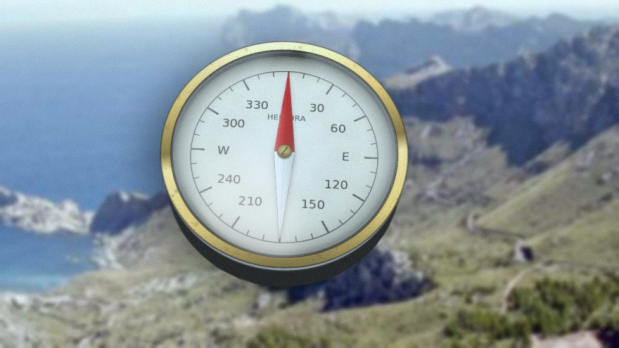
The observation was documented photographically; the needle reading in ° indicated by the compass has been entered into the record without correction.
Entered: 0 °
